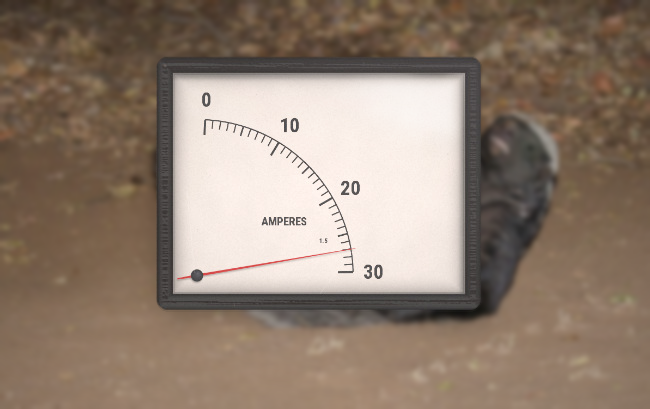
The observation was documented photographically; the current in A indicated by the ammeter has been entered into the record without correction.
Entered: 27 A
